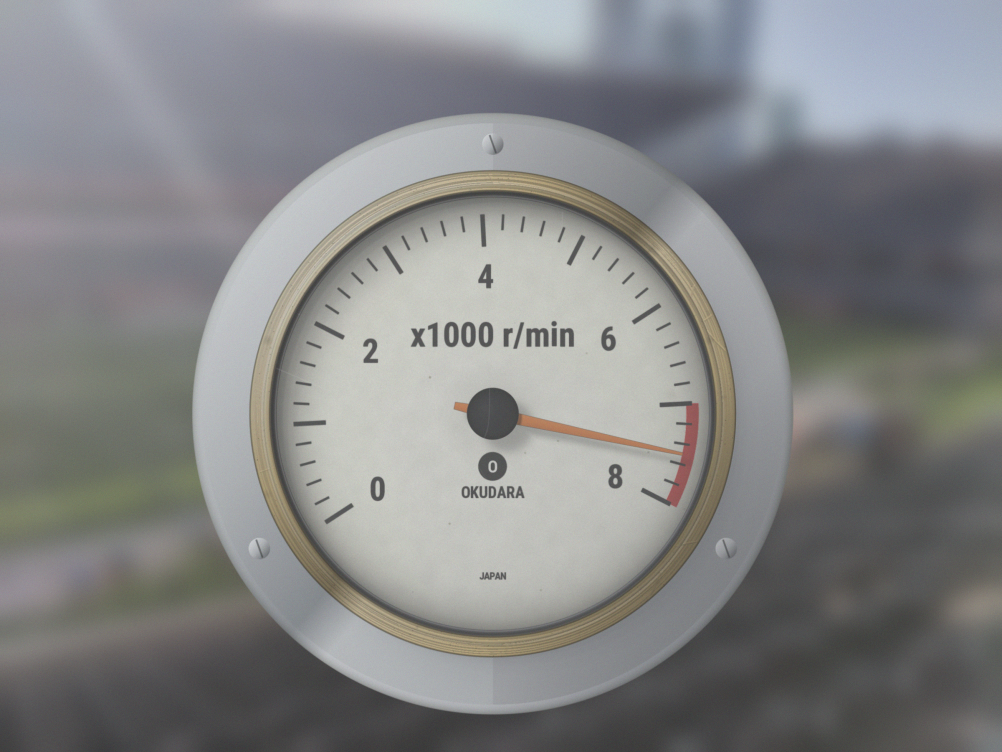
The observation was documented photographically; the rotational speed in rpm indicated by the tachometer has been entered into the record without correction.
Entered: 7500 rpm
